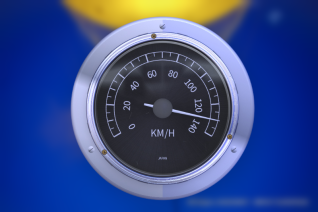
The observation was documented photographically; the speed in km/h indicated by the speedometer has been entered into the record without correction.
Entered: 130 km/h
